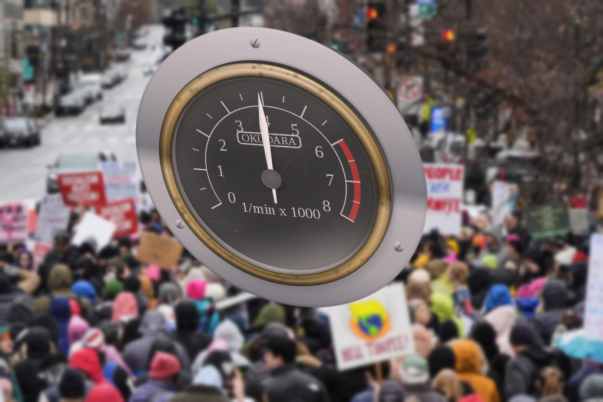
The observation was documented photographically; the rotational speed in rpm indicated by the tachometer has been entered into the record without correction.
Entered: 4000 rpm
